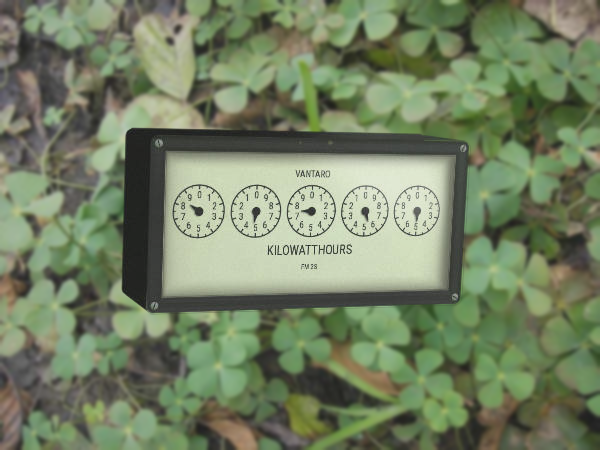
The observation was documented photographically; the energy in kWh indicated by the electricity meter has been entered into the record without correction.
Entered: 84755 kWh
